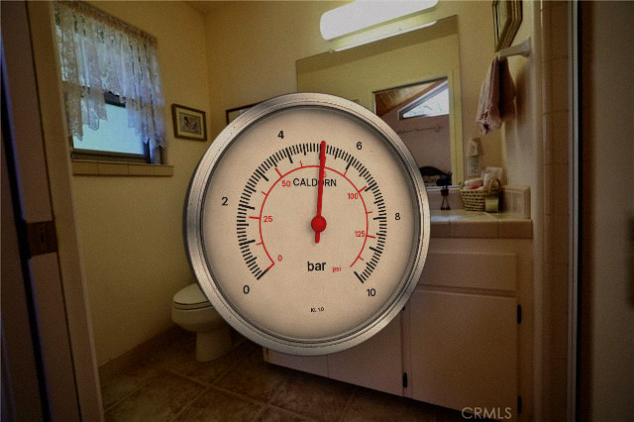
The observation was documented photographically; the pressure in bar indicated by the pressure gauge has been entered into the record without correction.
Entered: 5 bar
